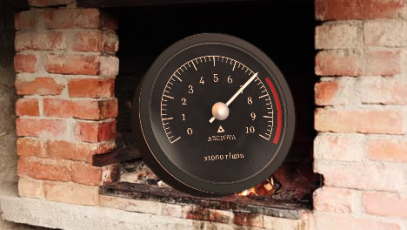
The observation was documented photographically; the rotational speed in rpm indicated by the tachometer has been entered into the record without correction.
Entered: 7000 rpm
